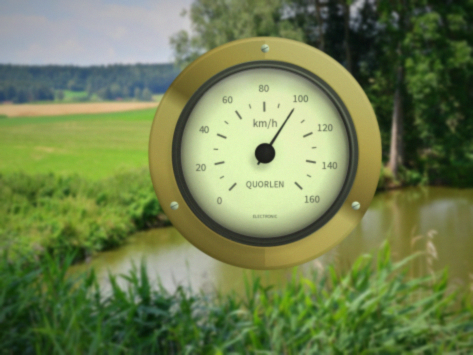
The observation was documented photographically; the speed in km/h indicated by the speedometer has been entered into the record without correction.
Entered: 100 km/h
